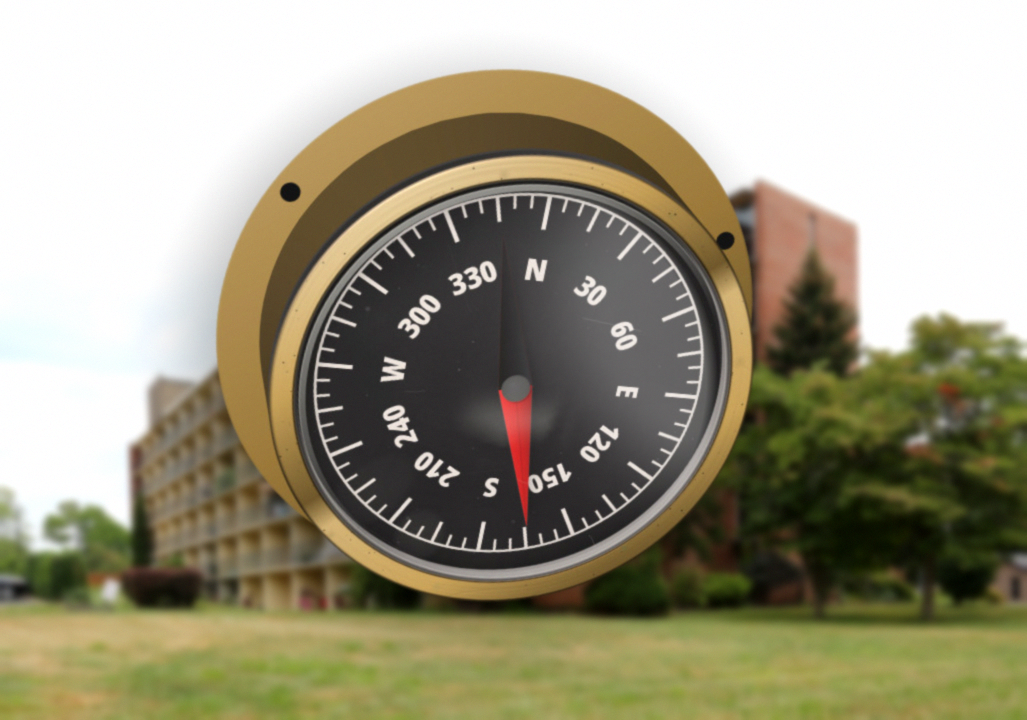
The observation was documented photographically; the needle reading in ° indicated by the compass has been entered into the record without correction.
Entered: 165 °
